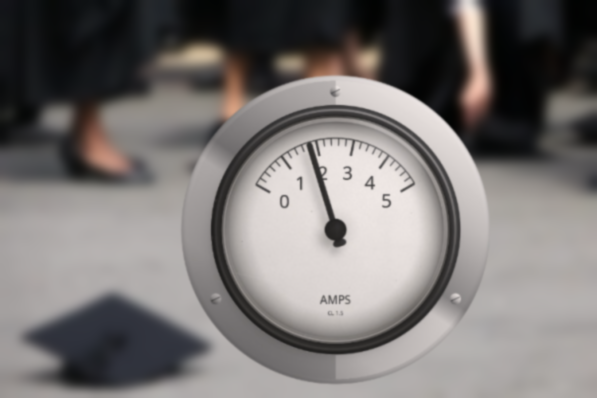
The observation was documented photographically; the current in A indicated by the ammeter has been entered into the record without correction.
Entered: 1.8 A
